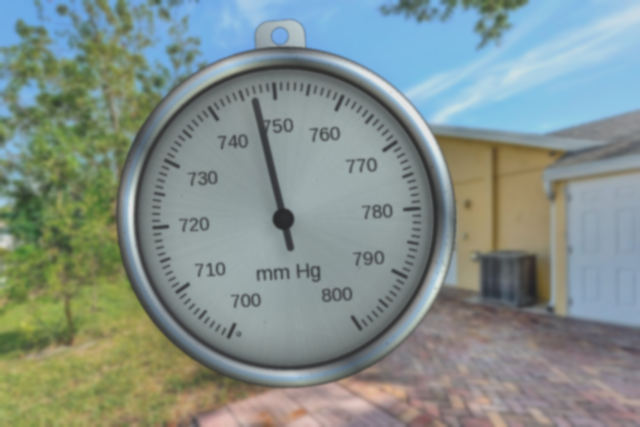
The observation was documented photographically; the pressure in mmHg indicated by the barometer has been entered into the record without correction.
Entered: 747 mmHg
